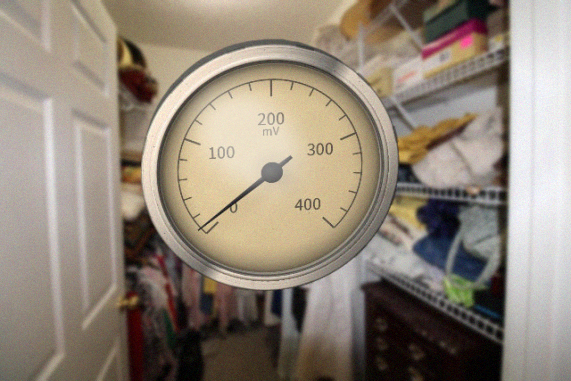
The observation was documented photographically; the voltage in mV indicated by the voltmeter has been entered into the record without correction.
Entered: 10 mV
